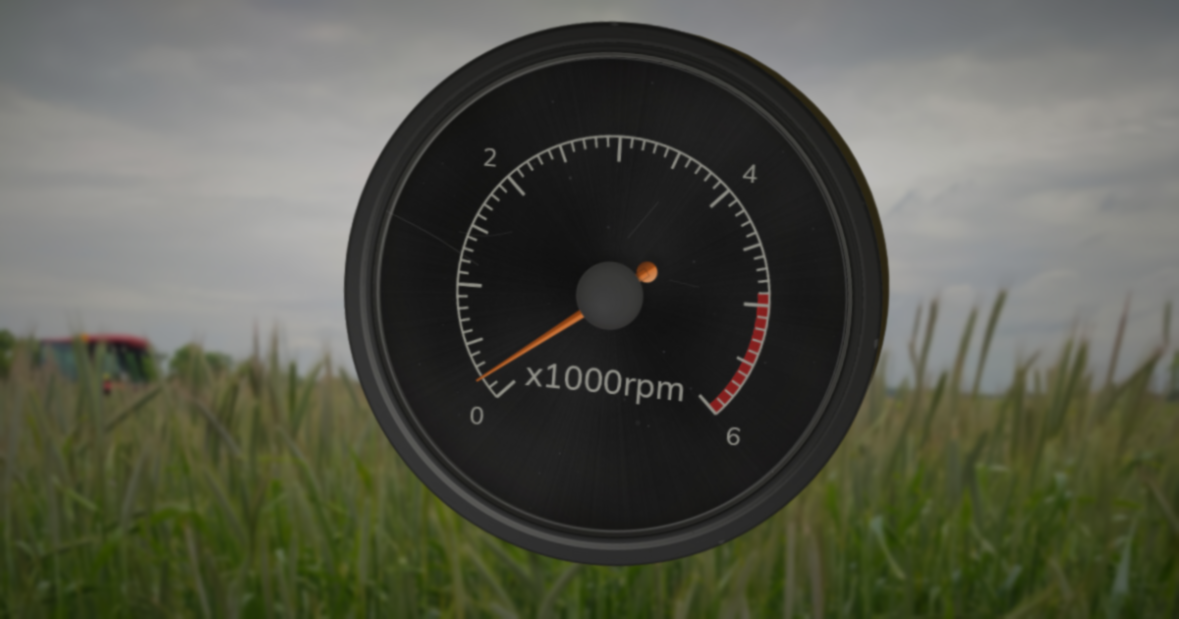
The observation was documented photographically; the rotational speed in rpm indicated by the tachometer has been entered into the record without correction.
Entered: 200 rpm
